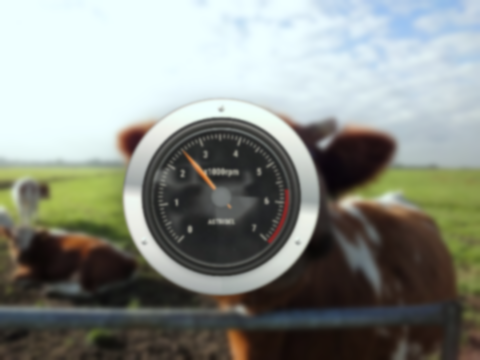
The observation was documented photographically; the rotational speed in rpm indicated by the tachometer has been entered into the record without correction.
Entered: 2500 rpm
